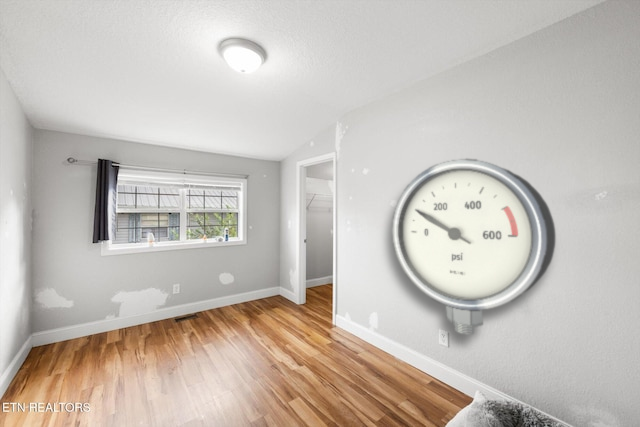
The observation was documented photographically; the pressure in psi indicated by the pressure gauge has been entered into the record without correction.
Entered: 100 psi
